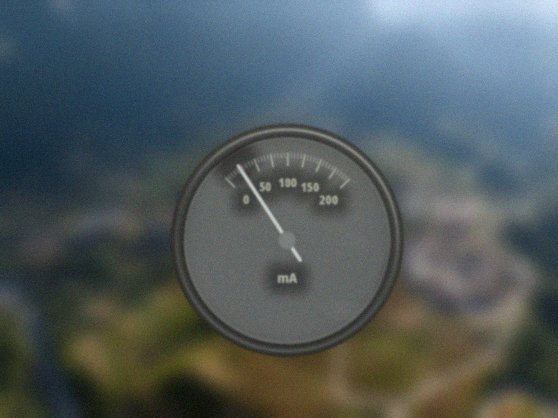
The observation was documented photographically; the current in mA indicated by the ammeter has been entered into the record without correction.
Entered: 25 mA
